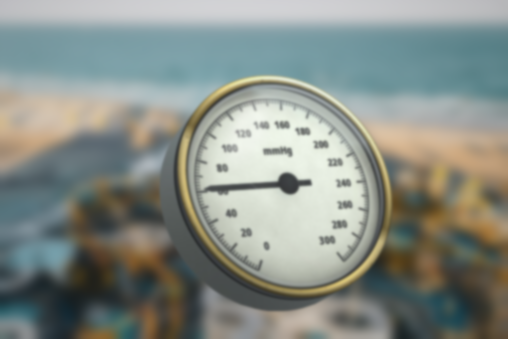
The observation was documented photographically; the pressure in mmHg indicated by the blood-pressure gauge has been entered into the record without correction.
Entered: 60 mmHg
